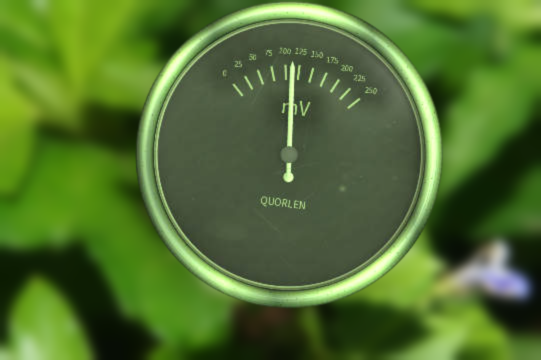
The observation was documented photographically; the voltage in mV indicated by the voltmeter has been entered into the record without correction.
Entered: 112.5 mV
